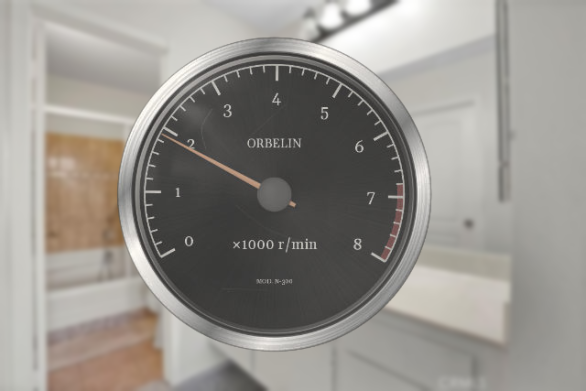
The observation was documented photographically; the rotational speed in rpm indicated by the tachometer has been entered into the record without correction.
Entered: 1900 rpm
